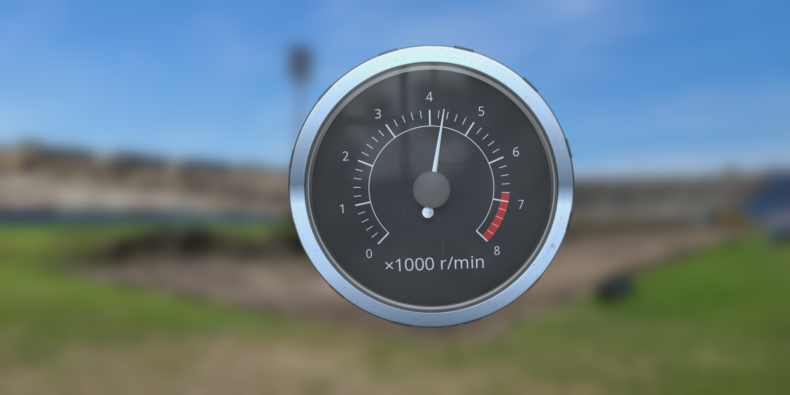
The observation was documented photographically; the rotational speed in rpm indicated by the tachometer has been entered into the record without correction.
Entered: 4300 rpm
